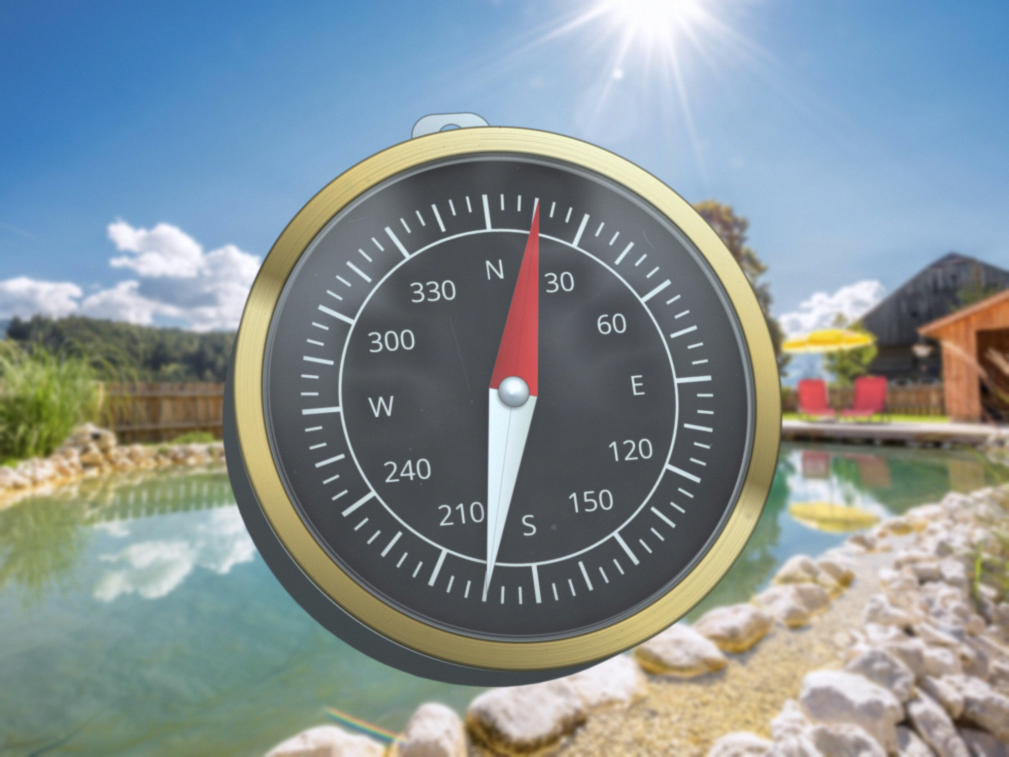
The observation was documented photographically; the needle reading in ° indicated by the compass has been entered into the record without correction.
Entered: 15 °
